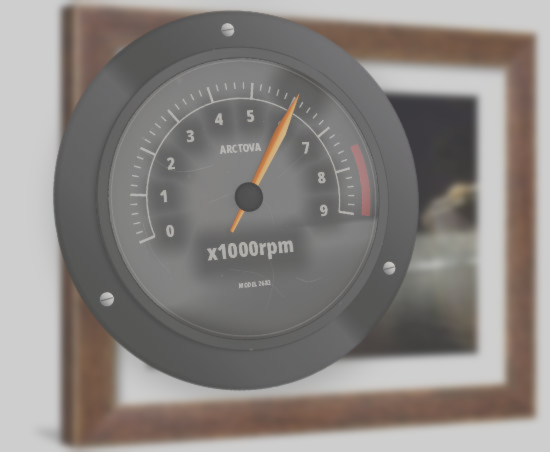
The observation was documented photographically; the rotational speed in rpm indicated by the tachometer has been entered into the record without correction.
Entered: 6000 rpm
